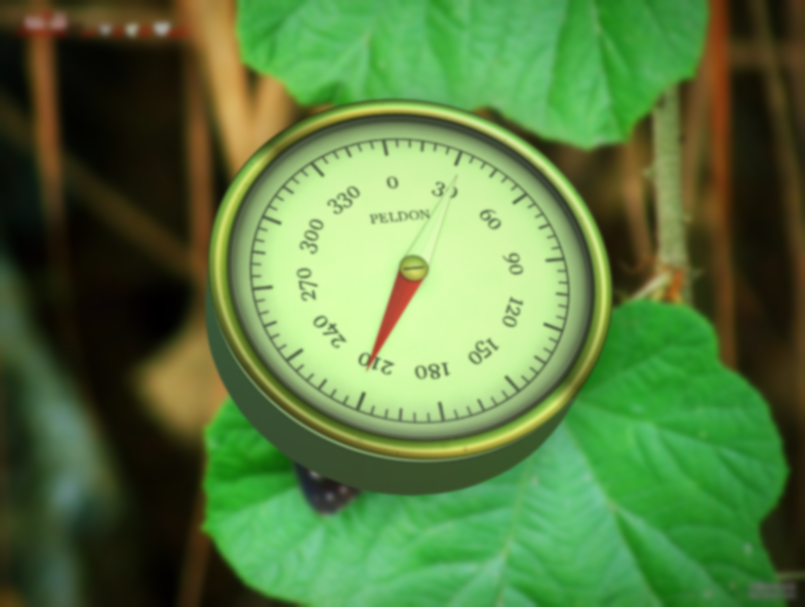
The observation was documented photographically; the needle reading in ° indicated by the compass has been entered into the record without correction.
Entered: 212.5 °
